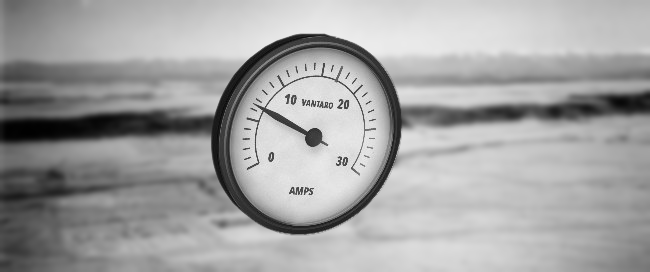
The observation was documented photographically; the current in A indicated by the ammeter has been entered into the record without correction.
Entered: 6.5 A
